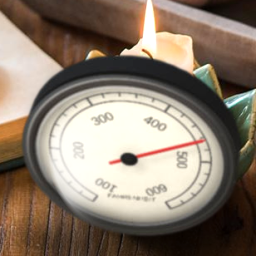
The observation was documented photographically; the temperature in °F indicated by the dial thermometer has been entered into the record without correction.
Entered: 460 °F
